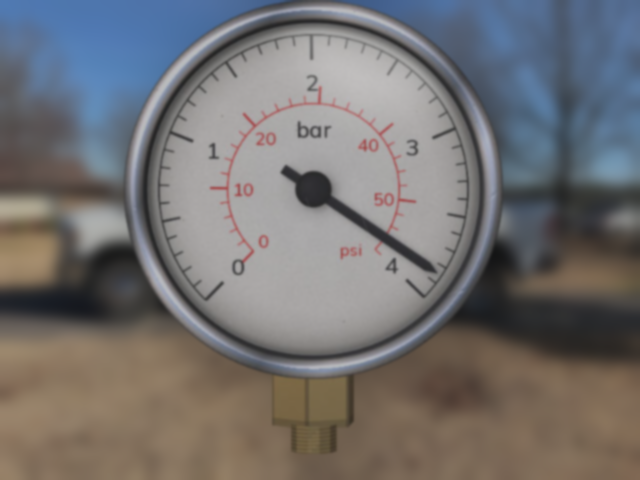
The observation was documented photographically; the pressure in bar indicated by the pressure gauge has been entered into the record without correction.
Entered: 3.85 bar
